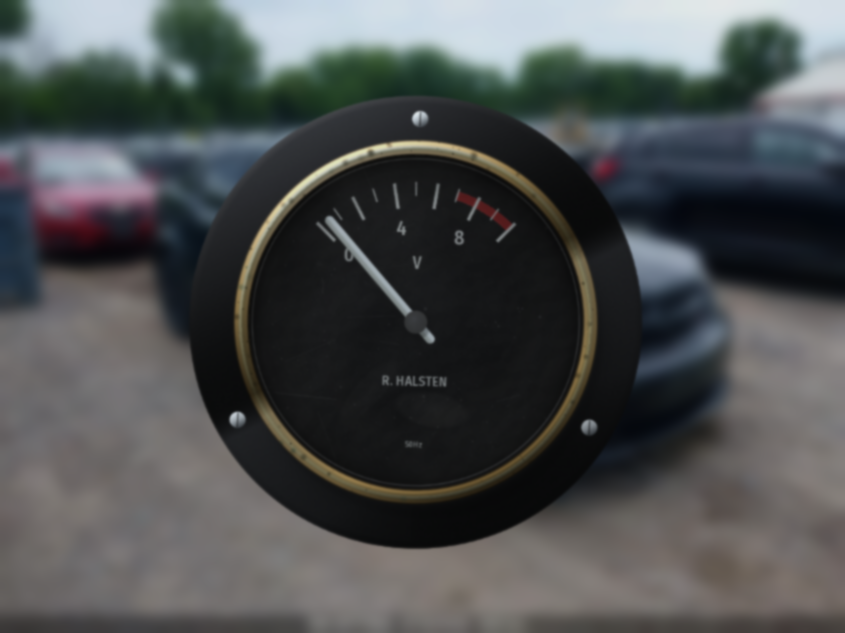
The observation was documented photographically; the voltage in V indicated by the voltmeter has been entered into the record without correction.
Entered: 0.5 V
